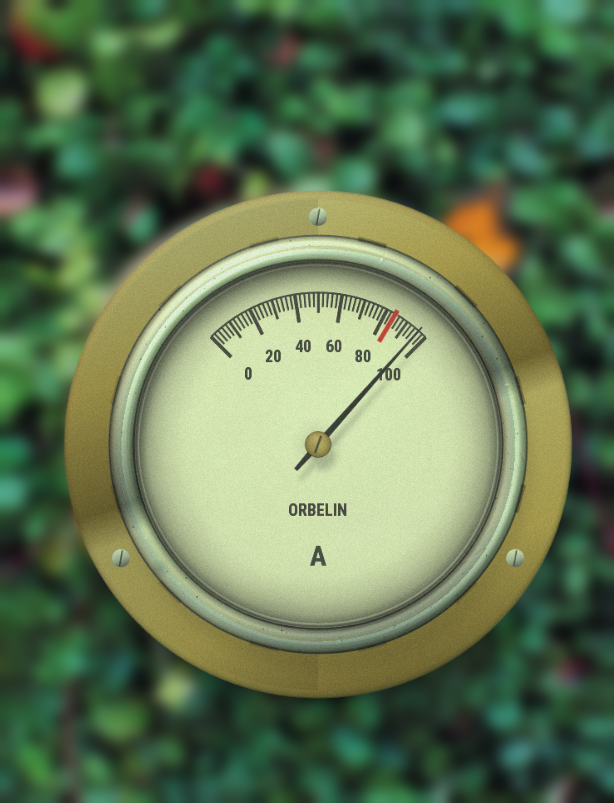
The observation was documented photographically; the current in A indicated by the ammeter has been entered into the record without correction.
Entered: 96 A
